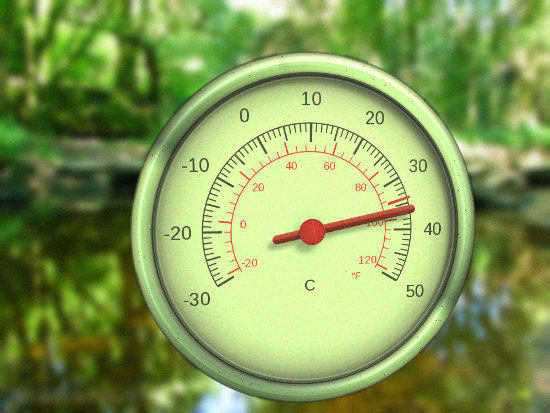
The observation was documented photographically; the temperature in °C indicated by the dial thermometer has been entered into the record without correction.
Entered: 36 °C
